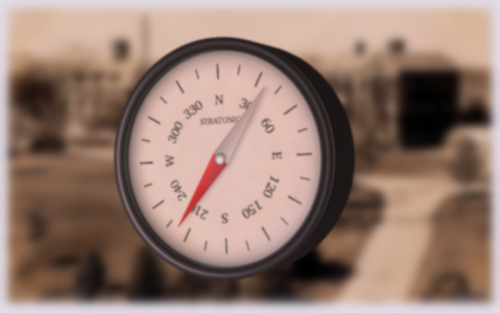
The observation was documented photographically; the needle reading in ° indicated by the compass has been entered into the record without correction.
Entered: 217.5 °
